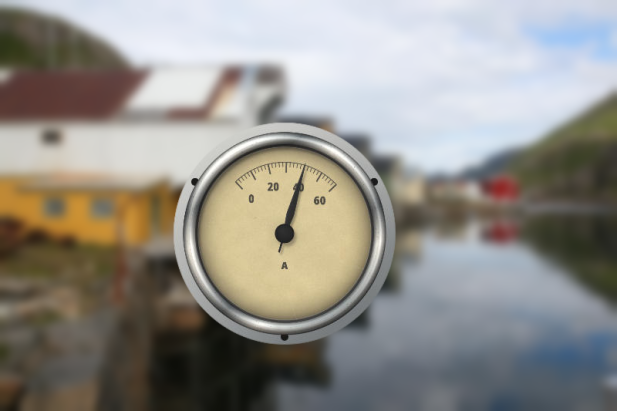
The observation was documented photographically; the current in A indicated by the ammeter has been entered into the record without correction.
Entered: 40 A
